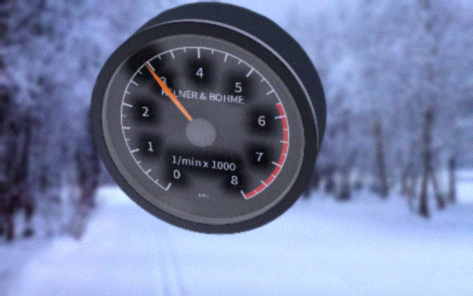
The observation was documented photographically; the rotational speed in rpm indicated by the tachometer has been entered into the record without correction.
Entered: 3000 rpm
